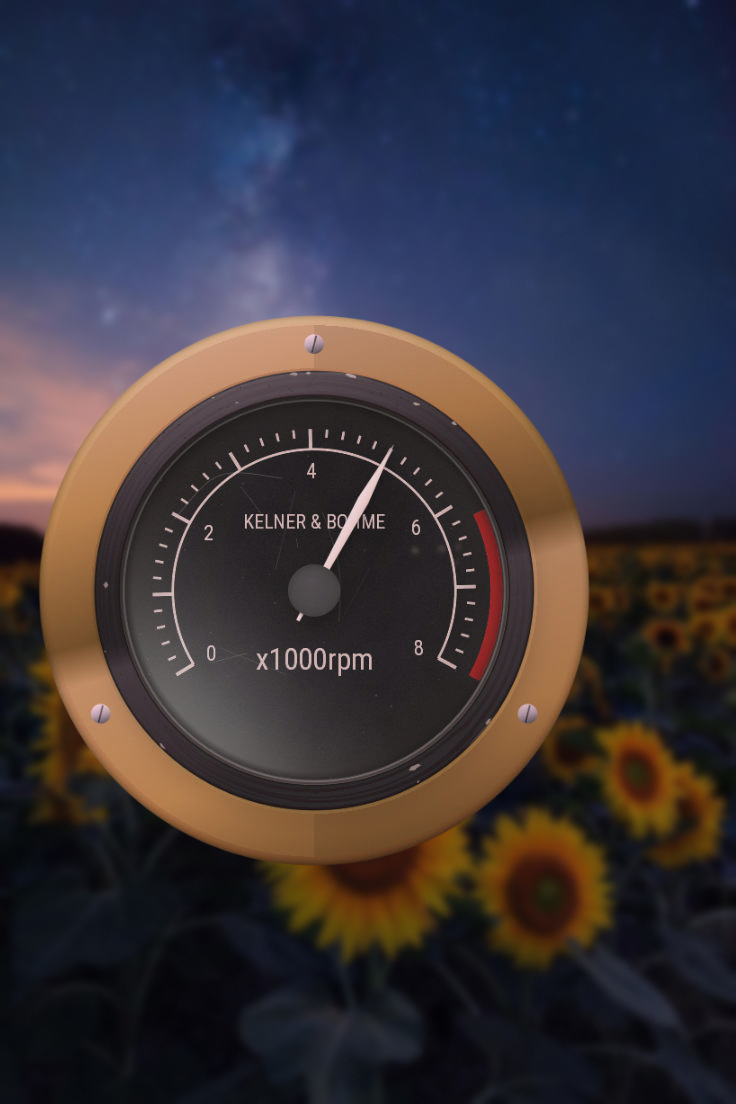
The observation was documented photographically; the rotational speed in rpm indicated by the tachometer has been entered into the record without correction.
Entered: 5000 rpm
